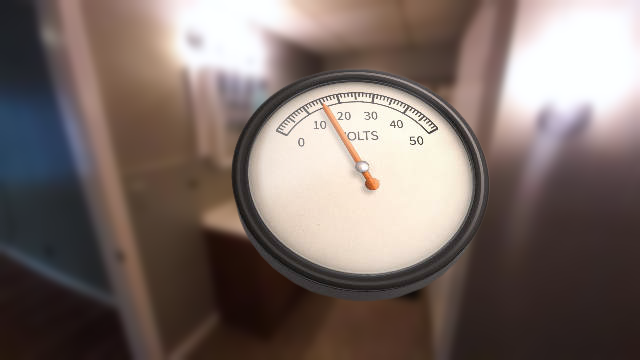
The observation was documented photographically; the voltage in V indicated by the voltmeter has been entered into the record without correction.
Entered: 15 V
